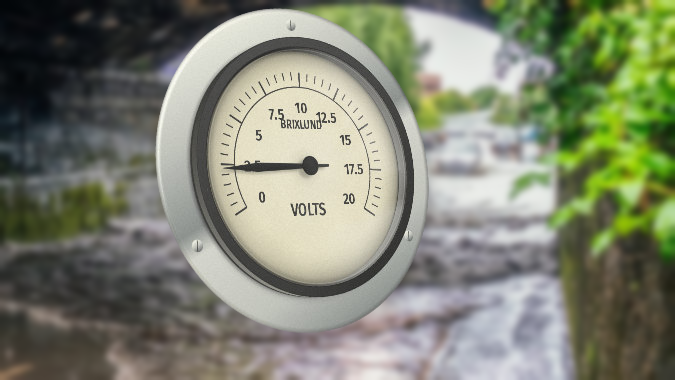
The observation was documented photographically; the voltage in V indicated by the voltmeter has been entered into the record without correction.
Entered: 2.25 V
